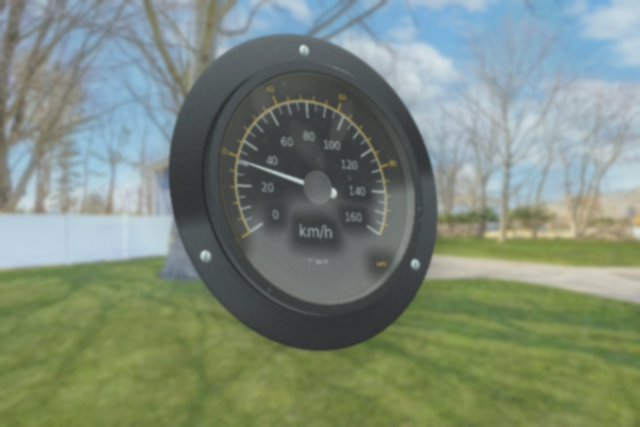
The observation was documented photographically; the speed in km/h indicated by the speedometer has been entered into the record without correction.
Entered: 30 km/h
